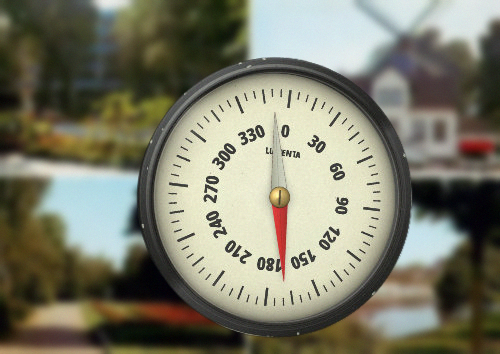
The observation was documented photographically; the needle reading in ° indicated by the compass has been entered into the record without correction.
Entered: 170 °
